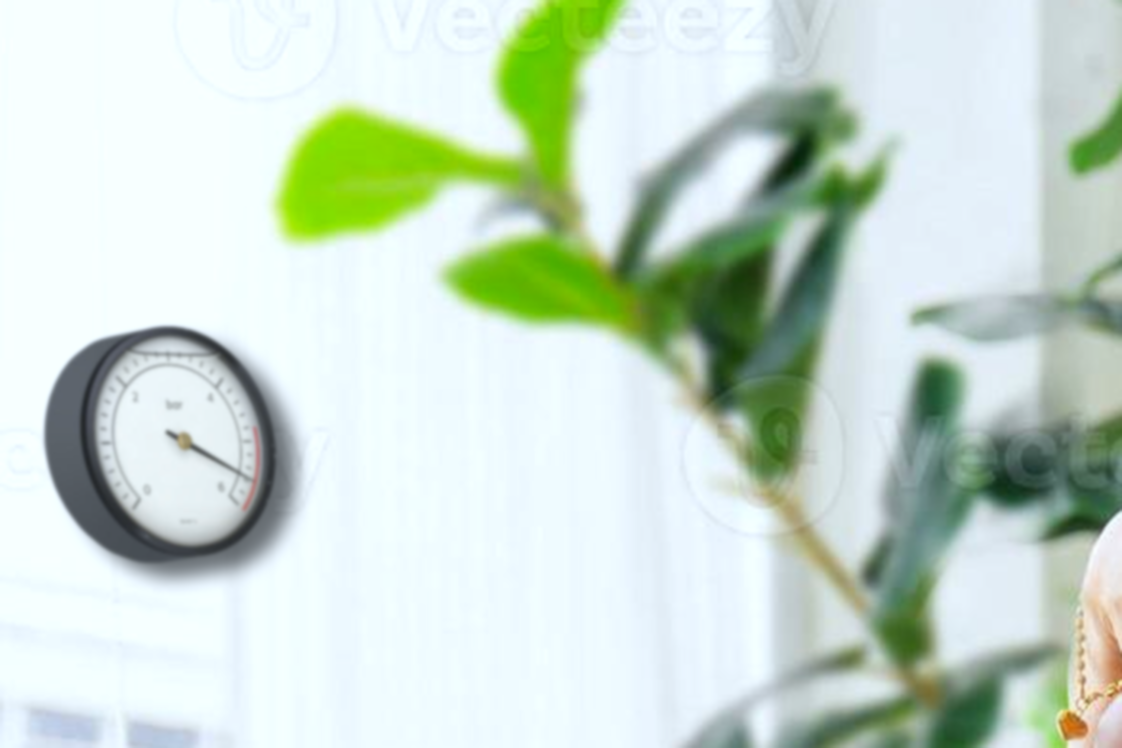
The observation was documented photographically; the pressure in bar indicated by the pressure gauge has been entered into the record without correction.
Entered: 5.6 bar
